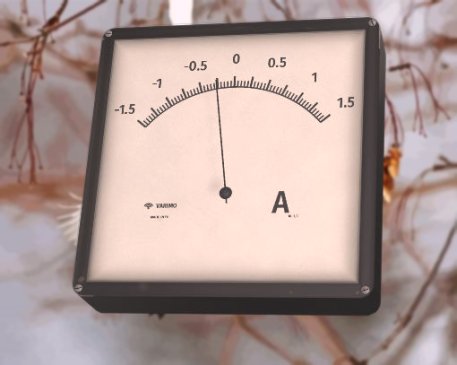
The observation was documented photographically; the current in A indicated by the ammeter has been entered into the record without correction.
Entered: -0.25 A
